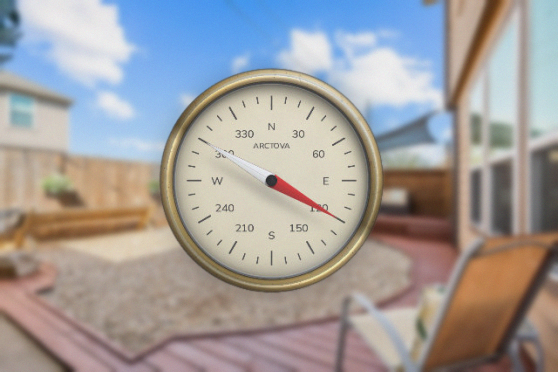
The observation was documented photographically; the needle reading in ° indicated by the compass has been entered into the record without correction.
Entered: 120 °
